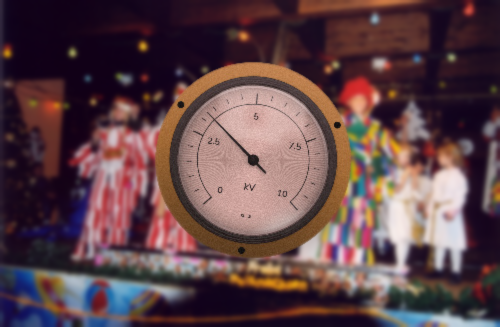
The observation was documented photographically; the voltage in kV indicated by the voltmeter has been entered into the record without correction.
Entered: 3.25 kV
